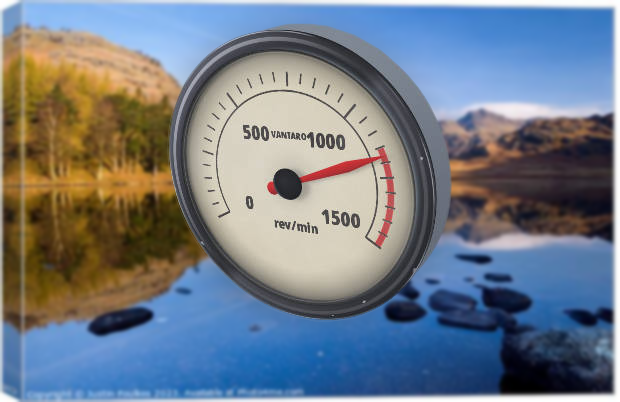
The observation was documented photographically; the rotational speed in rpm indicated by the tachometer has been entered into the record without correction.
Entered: 1175 rpm
